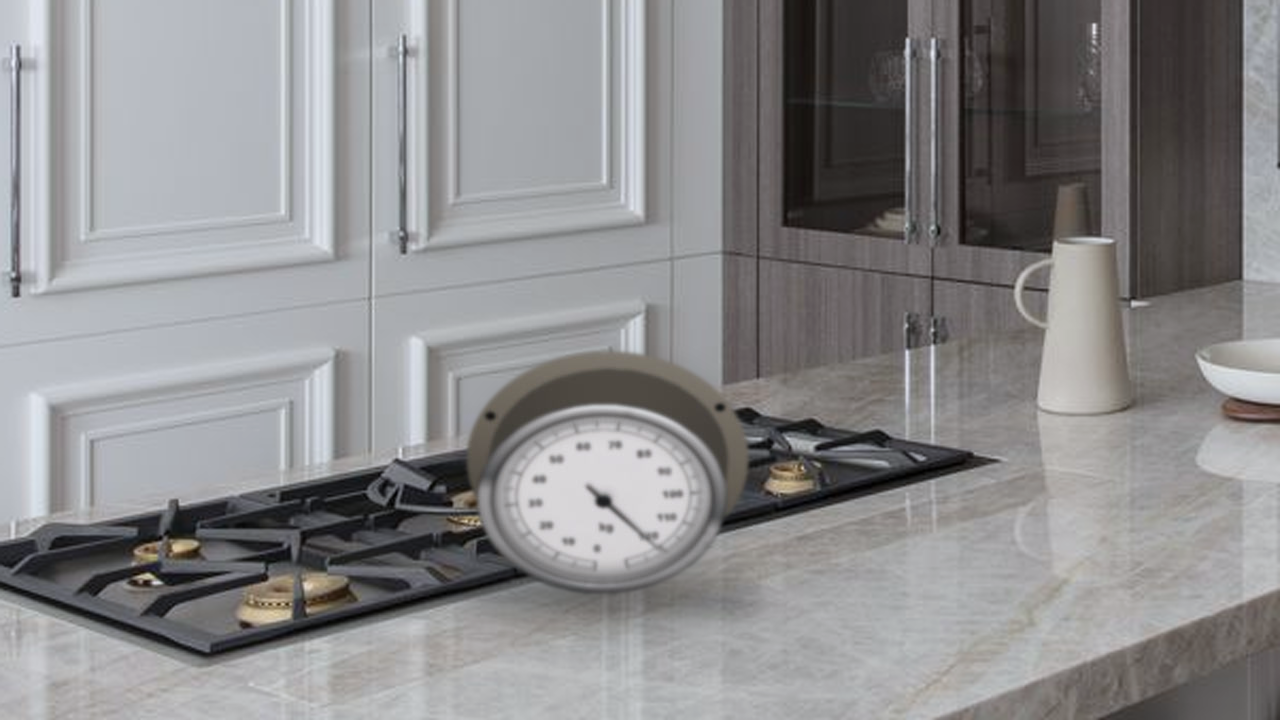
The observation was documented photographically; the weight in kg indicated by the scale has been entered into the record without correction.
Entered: 120 kg
